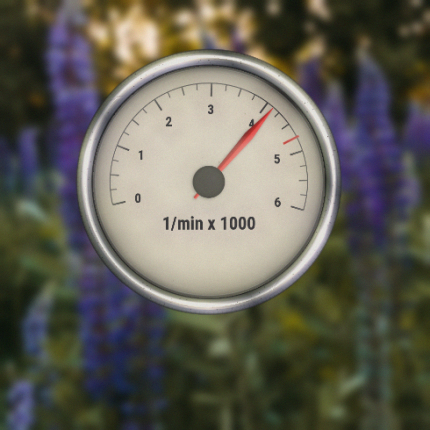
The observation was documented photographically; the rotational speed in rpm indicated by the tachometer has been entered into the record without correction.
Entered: 4125 rpm
